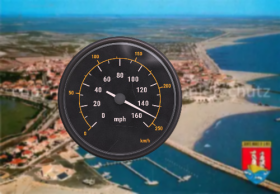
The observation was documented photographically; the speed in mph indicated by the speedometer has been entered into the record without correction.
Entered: 150 mph
